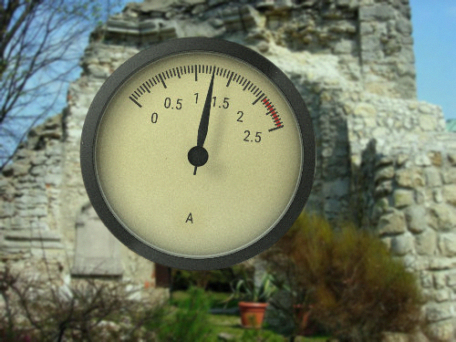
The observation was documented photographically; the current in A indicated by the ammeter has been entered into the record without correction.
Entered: 1.25 A
